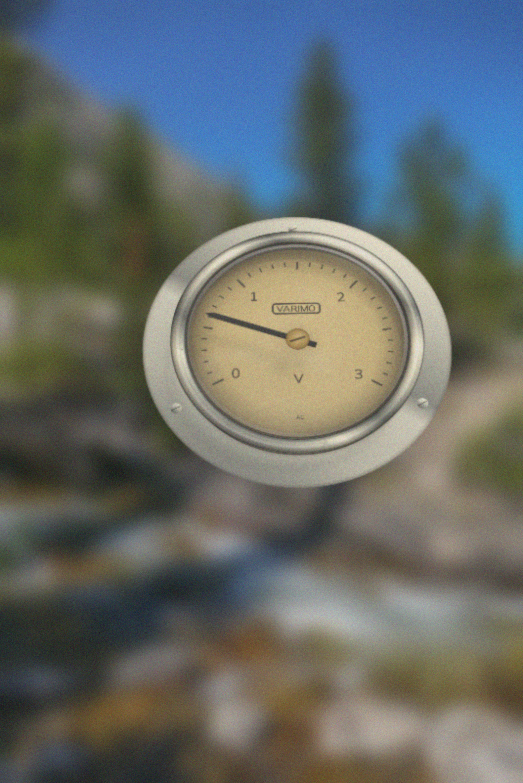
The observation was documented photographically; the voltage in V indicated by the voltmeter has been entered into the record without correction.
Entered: 0.6 V
